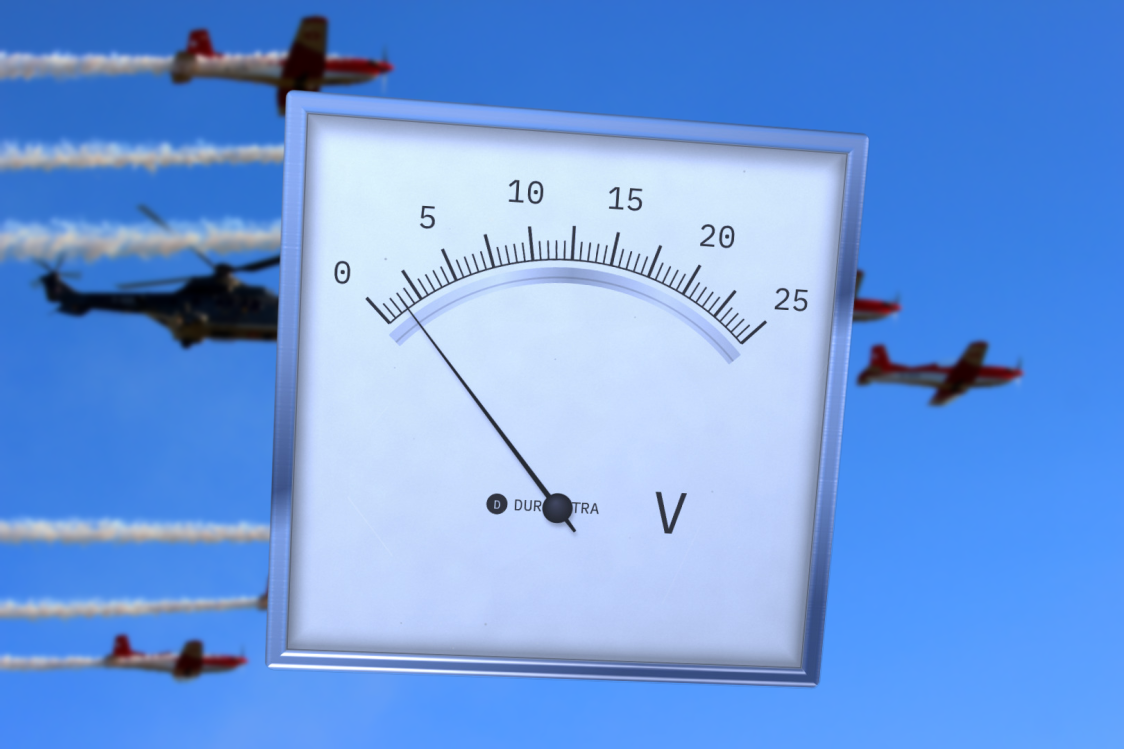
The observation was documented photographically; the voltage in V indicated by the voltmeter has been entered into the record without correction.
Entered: 1.5 V
